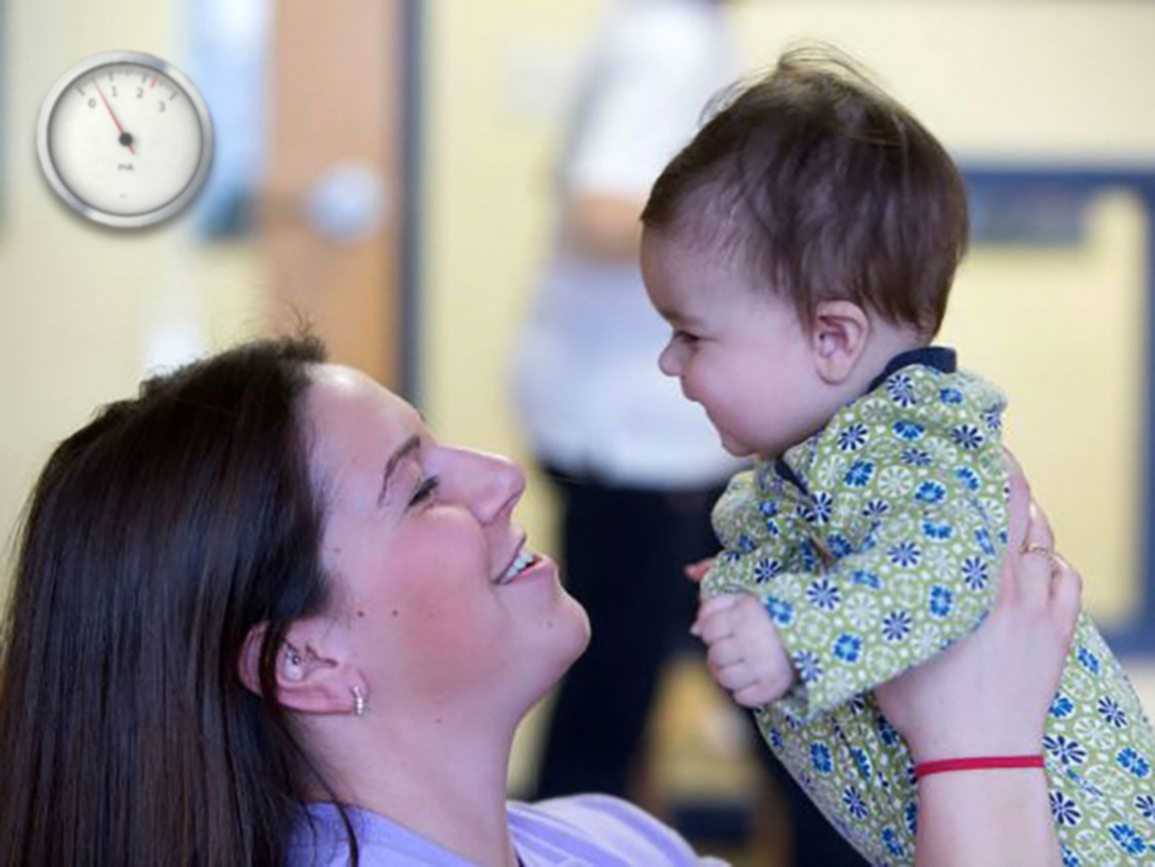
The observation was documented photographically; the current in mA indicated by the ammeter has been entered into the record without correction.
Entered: 0.5 mA
